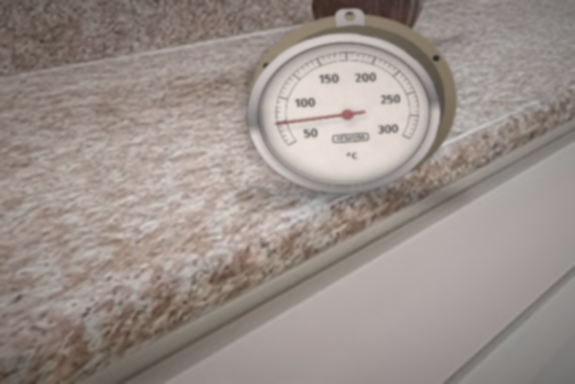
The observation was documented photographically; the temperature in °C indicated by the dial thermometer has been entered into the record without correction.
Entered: 75 °C
